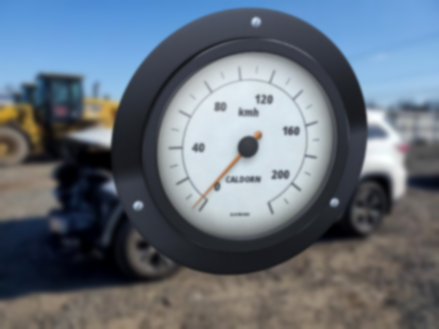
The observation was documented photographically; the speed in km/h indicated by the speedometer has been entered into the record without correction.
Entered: 5 km/h
